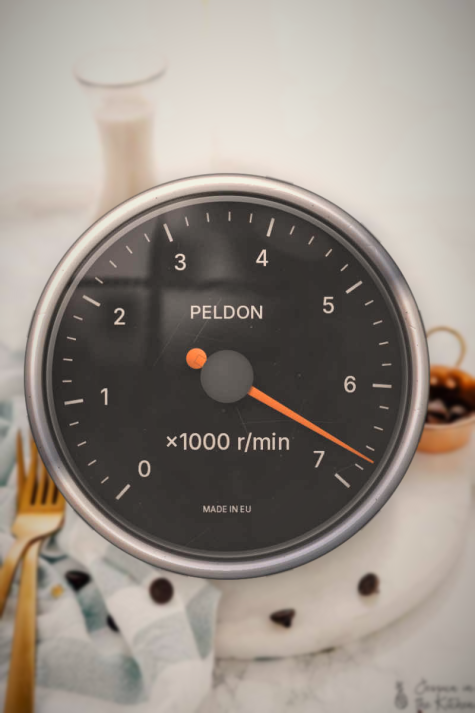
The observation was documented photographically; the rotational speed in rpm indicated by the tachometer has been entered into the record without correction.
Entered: 6700 rpm
